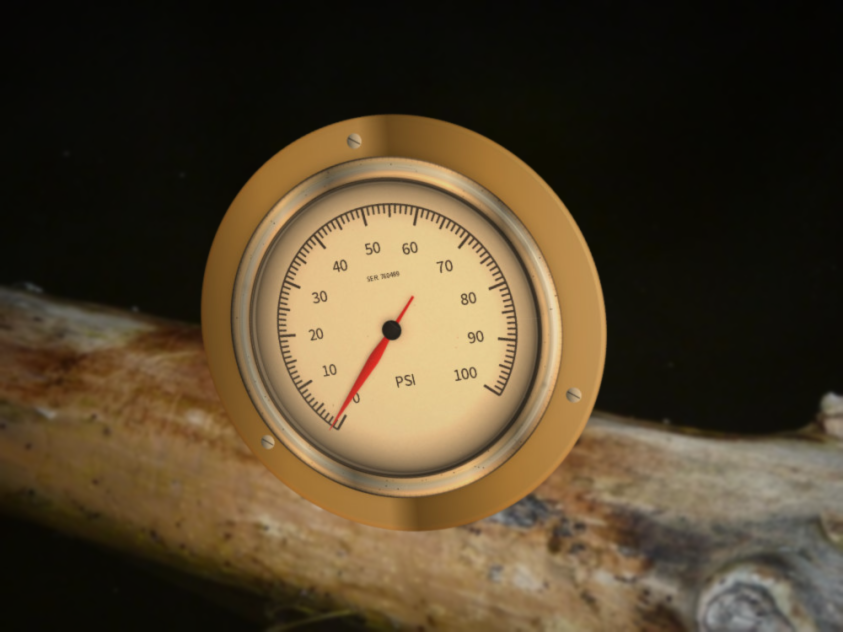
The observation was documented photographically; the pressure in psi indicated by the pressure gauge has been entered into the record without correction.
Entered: 1 psi
